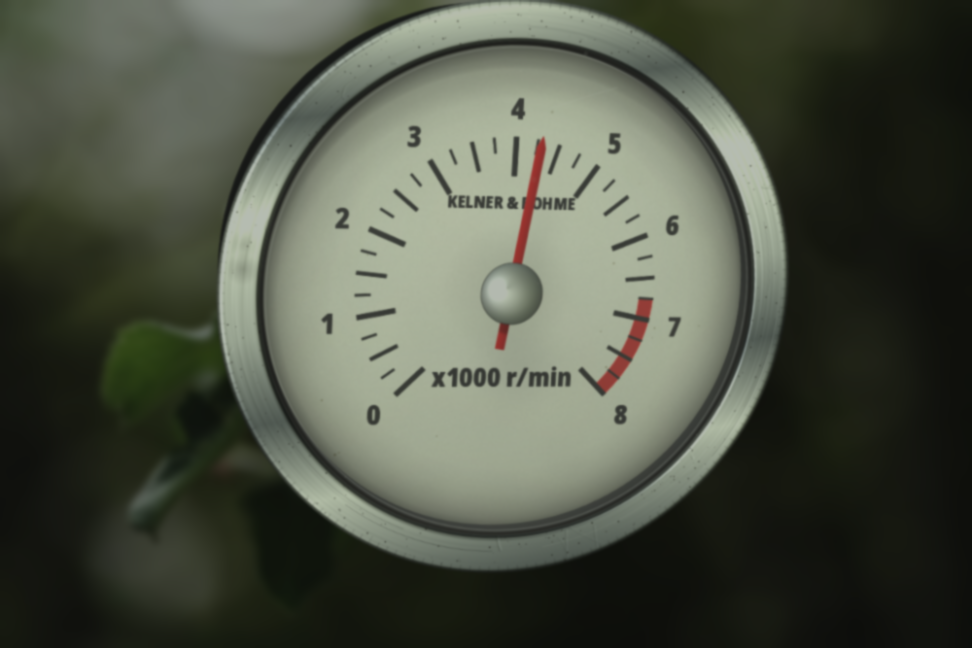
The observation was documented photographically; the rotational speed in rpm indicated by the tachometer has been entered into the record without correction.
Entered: 4250 rpm
